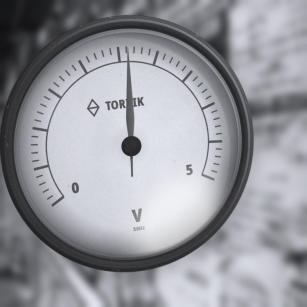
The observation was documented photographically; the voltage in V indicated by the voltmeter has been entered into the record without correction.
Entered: 2.6 V
